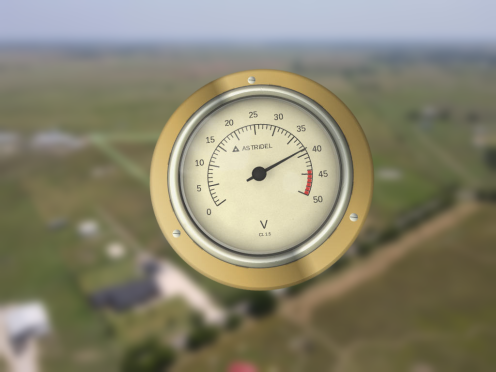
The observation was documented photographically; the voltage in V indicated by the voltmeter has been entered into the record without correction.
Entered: 39 V
